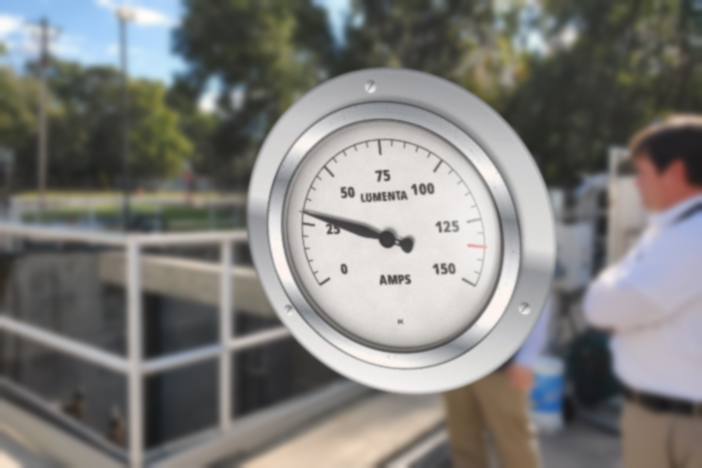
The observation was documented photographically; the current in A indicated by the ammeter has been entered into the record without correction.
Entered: 30 A
